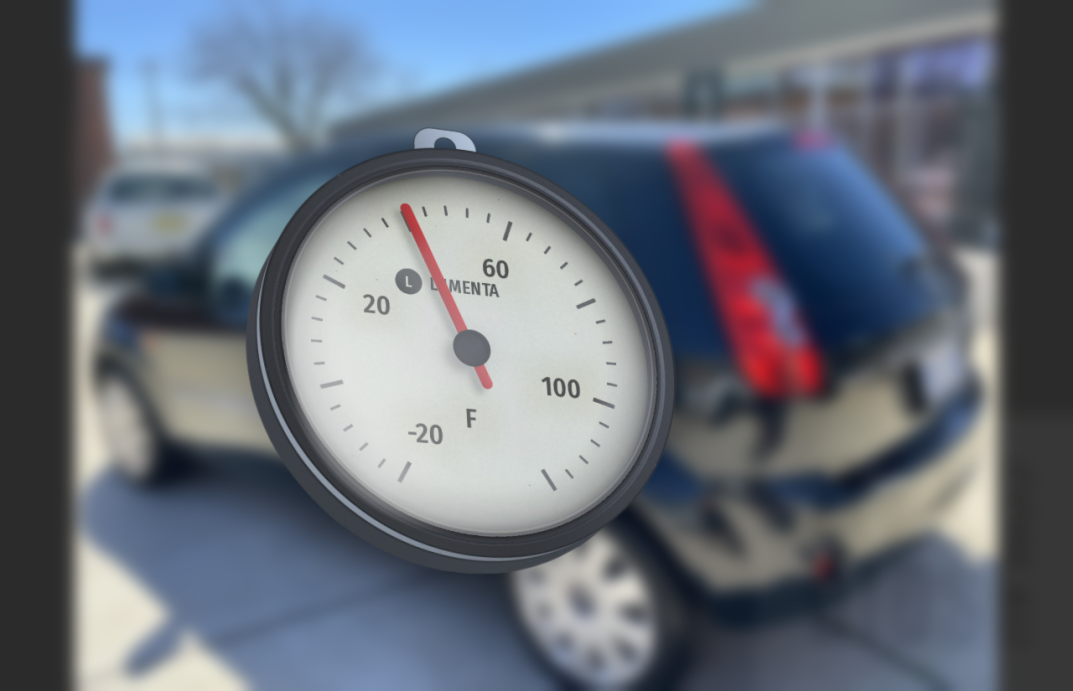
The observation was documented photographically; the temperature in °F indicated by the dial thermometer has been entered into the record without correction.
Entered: 40 °F
